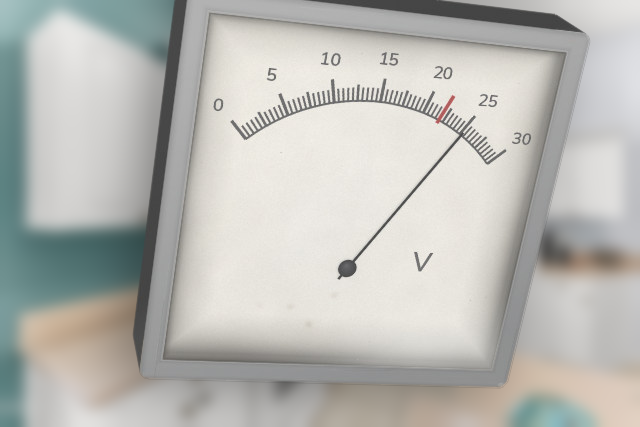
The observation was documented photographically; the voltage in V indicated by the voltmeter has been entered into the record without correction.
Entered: 25 V
